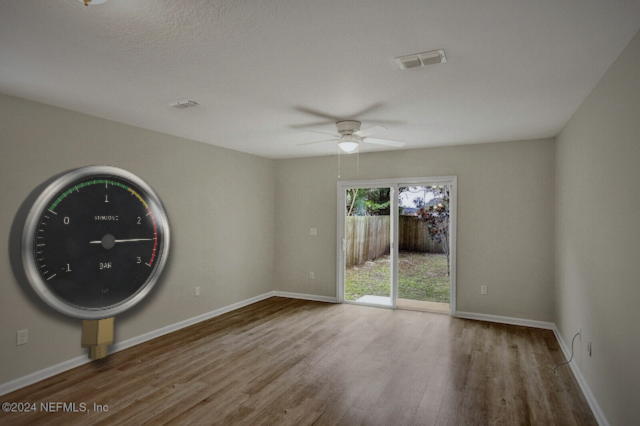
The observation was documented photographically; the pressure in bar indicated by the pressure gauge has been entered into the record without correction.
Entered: 2.5 bar
